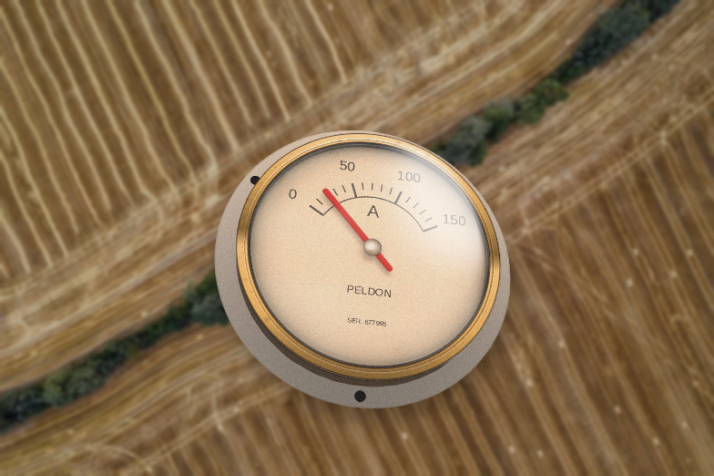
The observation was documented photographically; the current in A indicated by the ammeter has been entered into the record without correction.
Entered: 20 A
